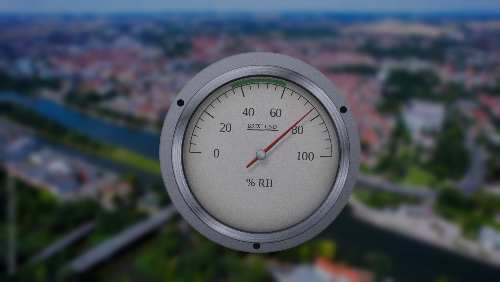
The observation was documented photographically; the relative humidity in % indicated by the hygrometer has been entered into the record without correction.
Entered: 76 %
